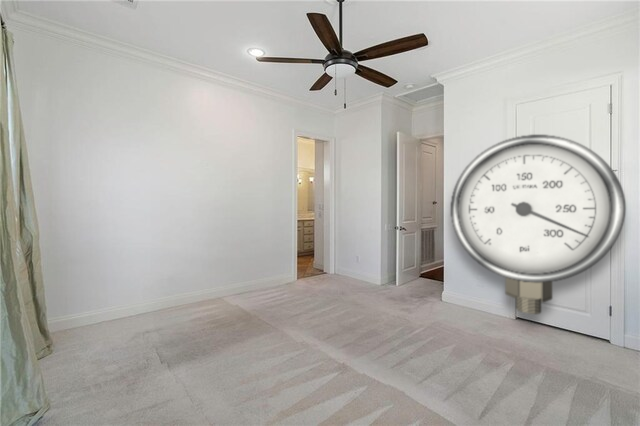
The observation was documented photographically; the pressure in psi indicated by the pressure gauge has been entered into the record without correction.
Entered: 280 psi
